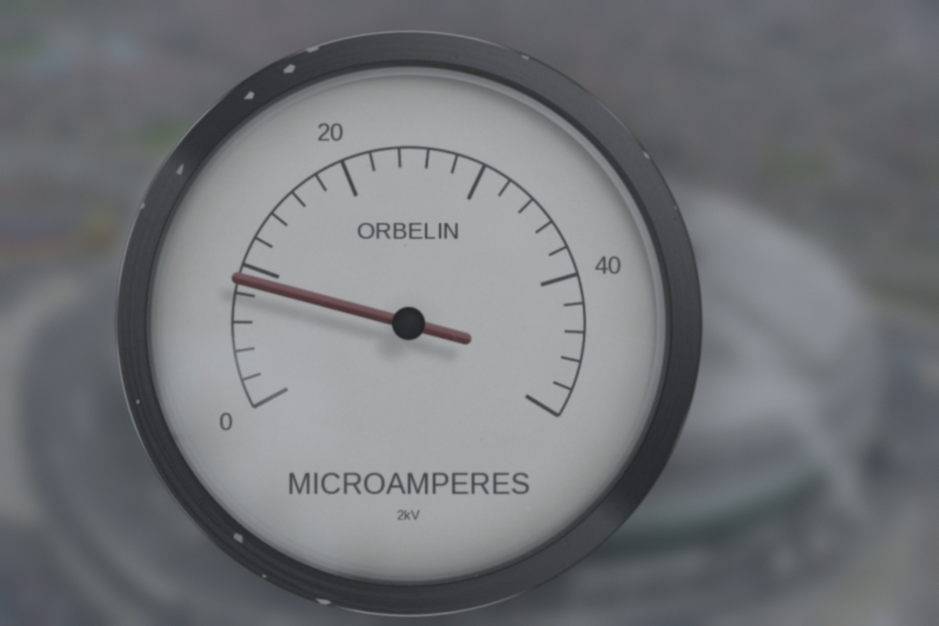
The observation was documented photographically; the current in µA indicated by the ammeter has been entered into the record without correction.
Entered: 9 µA
